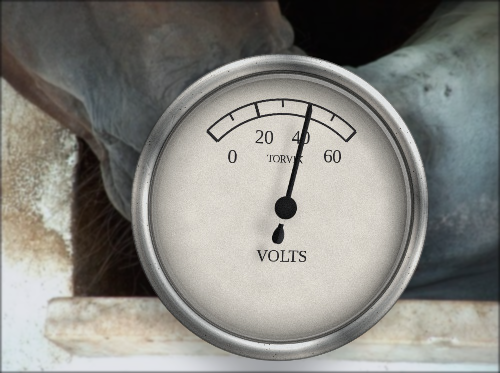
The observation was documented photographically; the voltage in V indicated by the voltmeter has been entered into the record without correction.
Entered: 40 V
